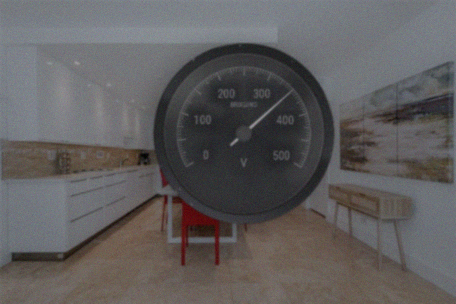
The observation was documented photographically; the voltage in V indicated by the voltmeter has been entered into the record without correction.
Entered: 350 V
